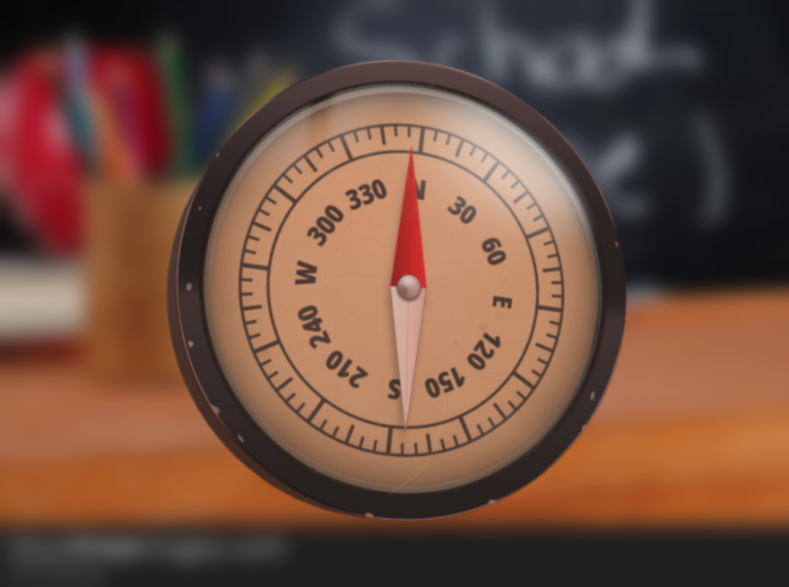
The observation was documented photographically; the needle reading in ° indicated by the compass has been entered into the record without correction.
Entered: 355 °
